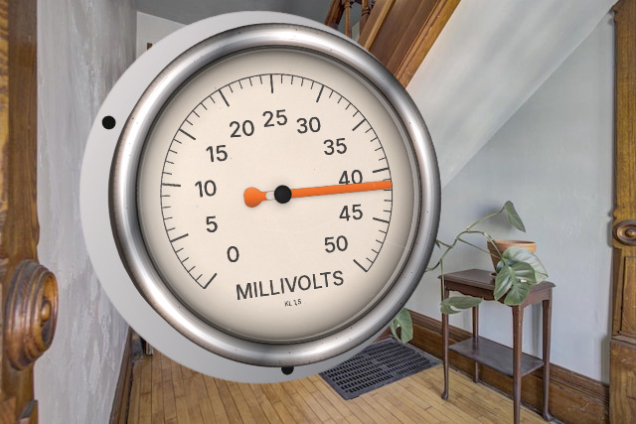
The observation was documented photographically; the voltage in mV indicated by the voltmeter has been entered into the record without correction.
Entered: 41.5 mV
